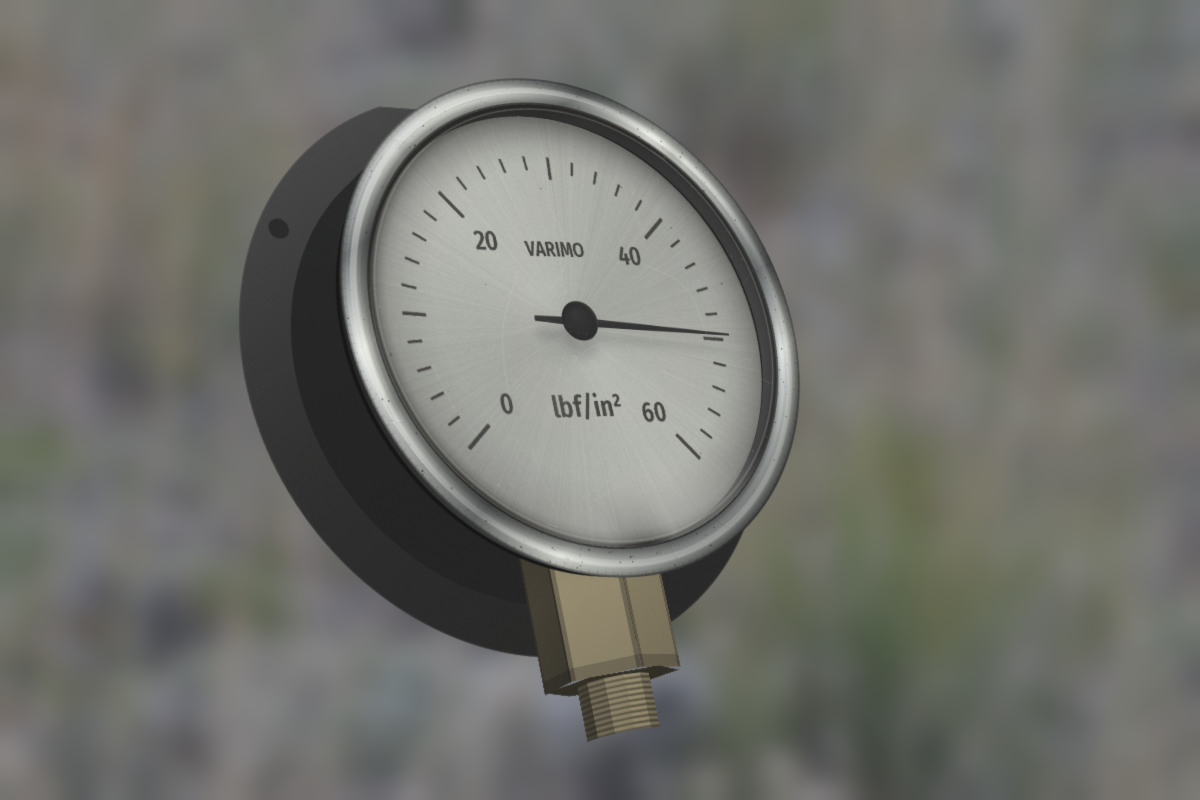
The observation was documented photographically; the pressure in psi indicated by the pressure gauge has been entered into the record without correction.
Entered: 50 psi
